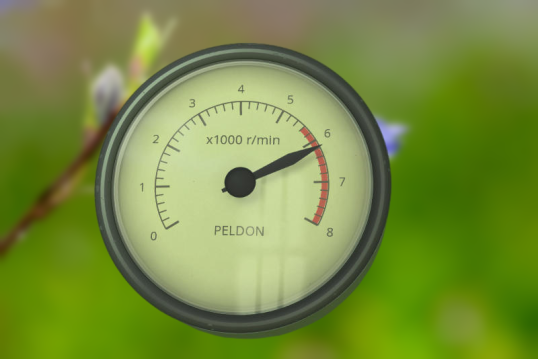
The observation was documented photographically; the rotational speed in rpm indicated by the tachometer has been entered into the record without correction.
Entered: 6200 rpm
